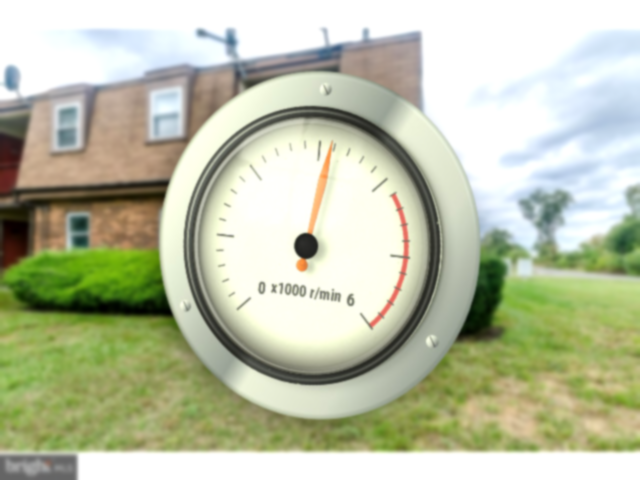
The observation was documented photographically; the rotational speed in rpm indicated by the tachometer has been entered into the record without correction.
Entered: 3200 rpm
